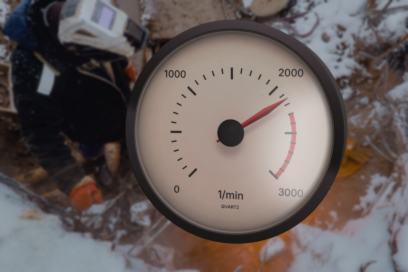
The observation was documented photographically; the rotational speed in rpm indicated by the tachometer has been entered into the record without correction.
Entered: 2150 rpm
